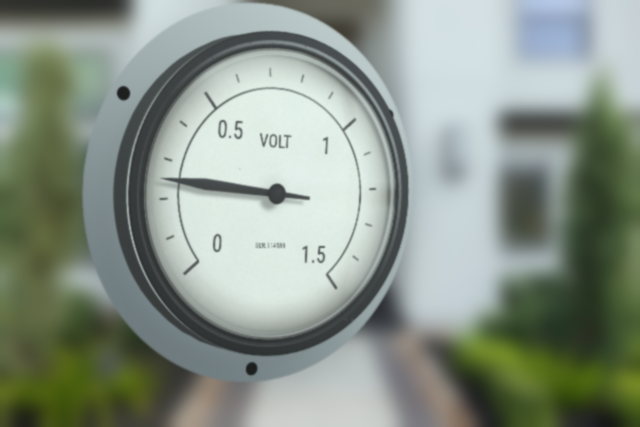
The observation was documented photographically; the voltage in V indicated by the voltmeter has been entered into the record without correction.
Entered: 0.25 V
